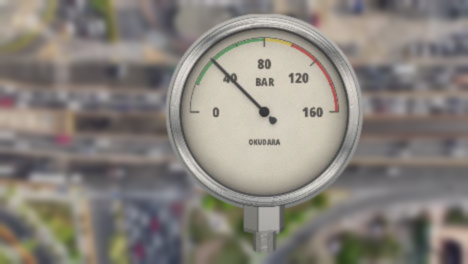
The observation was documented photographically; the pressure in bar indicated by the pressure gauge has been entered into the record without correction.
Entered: 40 bar
